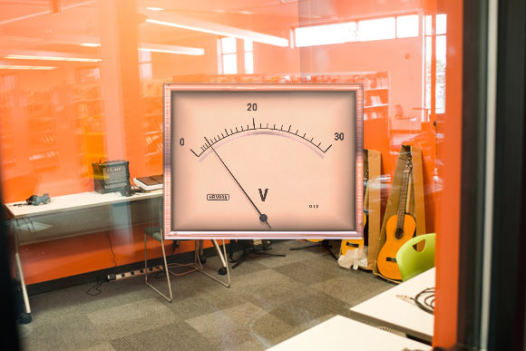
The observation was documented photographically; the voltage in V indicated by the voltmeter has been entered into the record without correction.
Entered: 10 V
